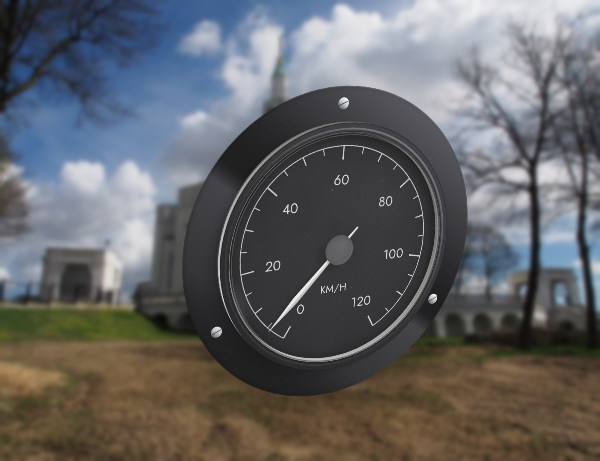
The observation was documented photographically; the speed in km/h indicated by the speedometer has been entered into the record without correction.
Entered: 5 km/h
